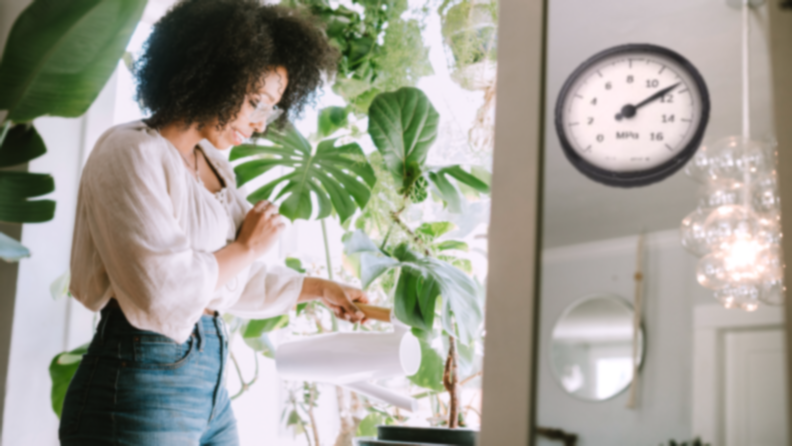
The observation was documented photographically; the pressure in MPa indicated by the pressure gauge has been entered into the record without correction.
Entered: 11.5 MPa
